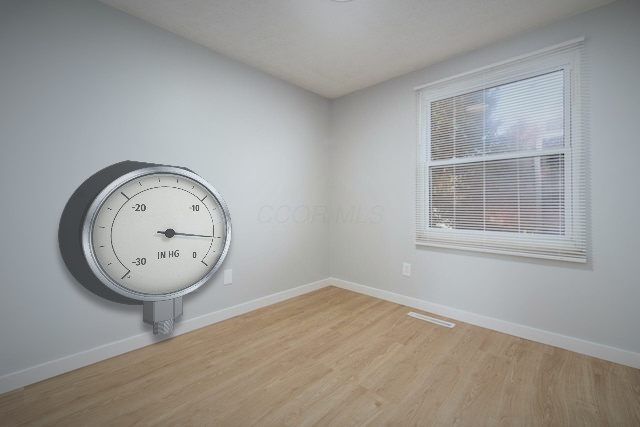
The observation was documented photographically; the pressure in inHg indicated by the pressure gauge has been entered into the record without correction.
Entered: -4 inHg
